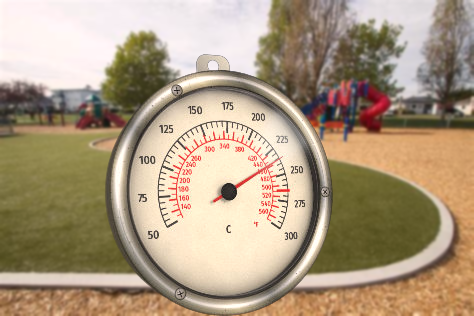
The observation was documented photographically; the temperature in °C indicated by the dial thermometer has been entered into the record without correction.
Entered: 235 °C
